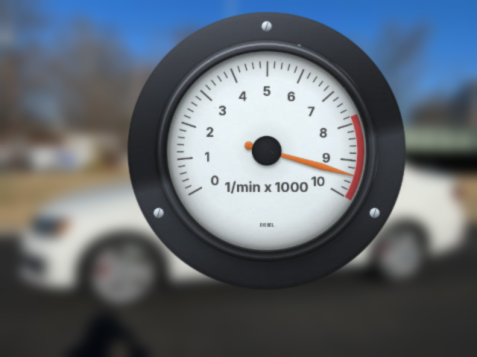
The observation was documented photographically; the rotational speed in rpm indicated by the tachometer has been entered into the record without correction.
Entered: 9400 rpm
